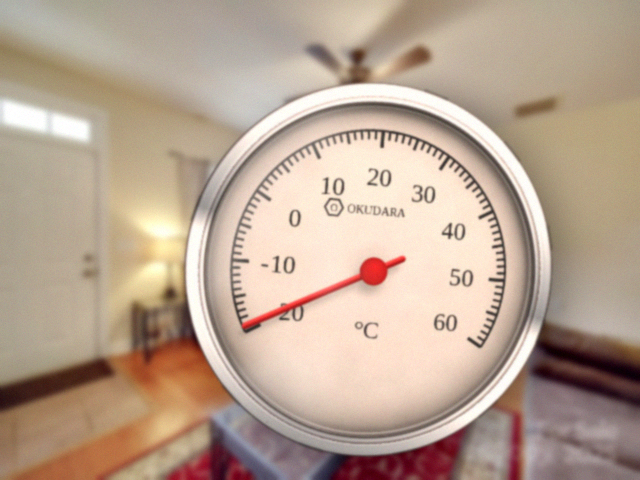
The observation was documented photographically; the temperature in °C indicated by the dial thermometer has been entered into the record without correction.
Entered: -19 °C
